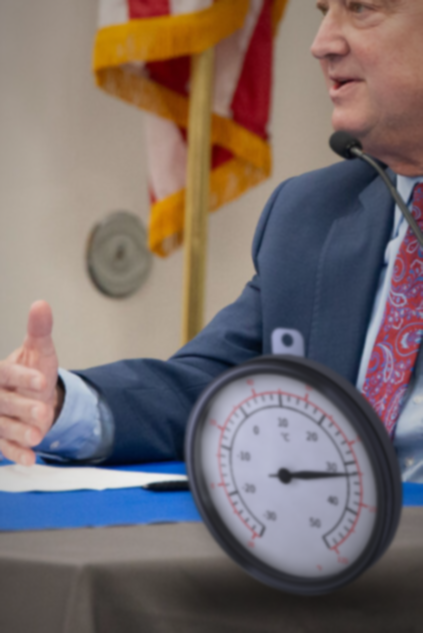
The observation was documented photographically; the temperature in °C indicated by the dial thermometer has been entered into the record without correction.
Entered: 32 °C
